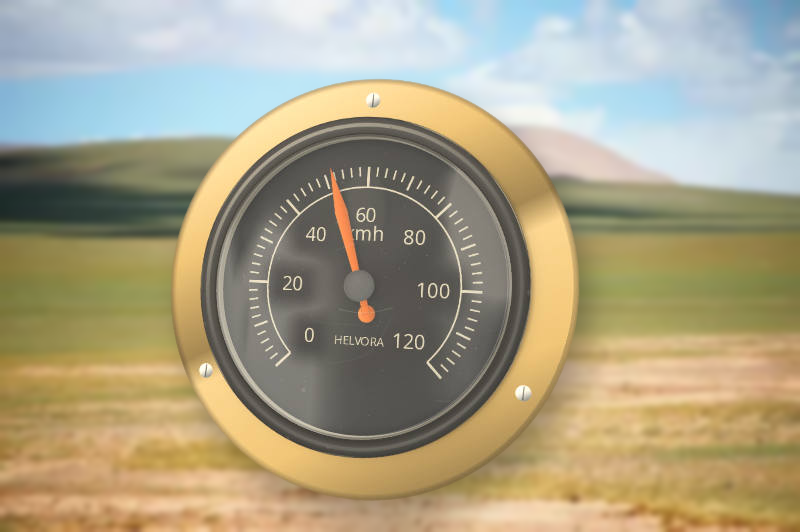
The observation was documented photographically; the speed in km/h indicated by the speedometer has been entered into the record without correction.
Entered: 52 km/h
